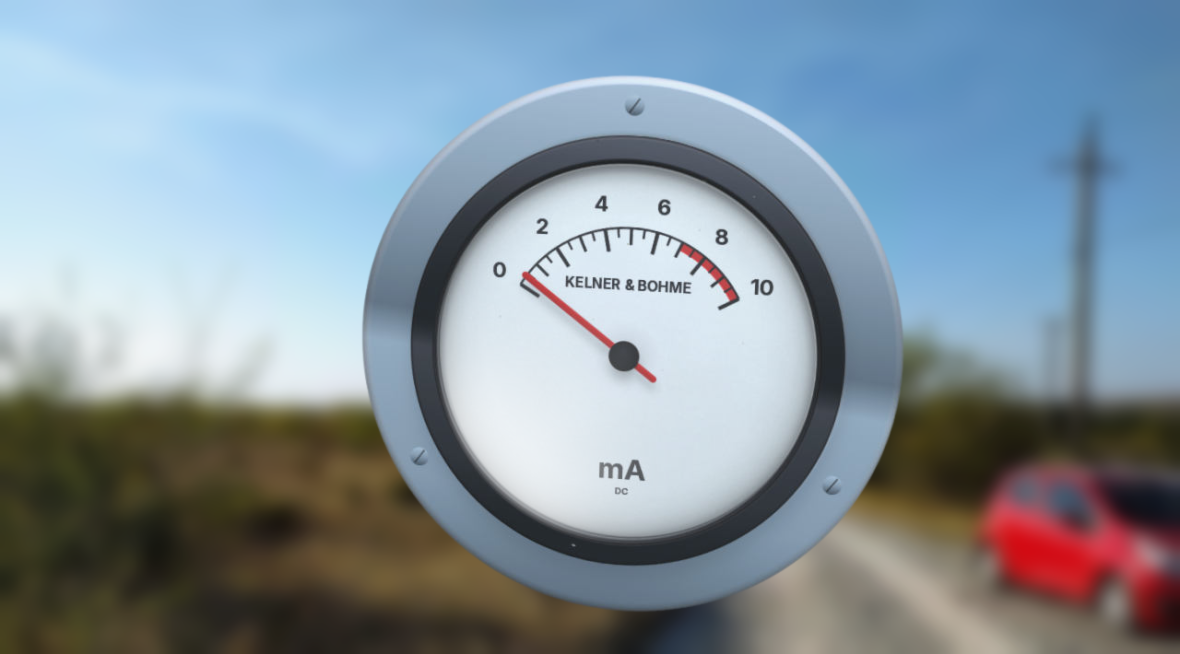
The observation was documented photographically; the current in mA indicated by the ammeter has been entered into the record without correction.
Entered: 0.5 mA
